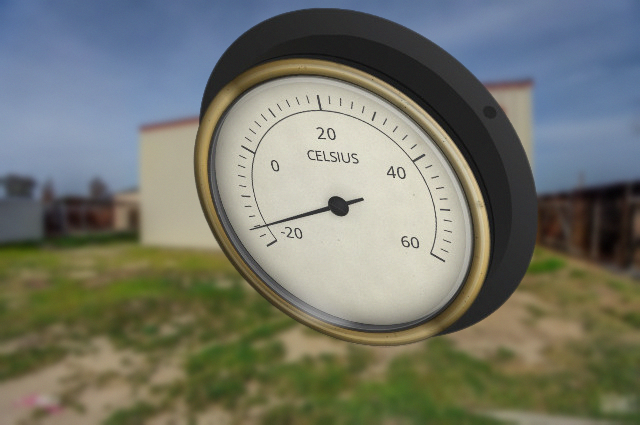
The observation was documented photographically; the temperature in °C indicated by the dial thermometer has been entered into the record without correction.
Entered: -16 °C
